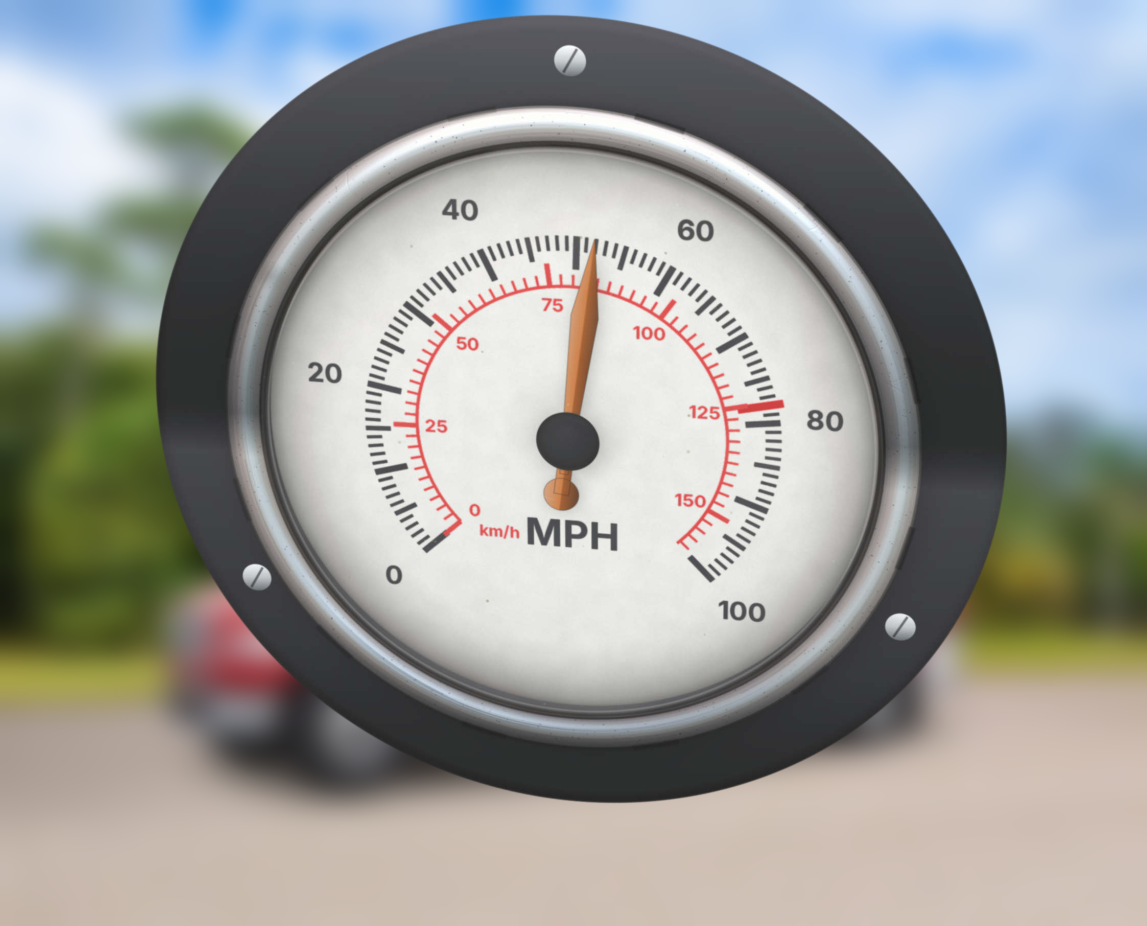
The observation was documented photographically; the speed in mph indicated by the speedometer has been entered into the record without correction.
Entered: 52 mph
